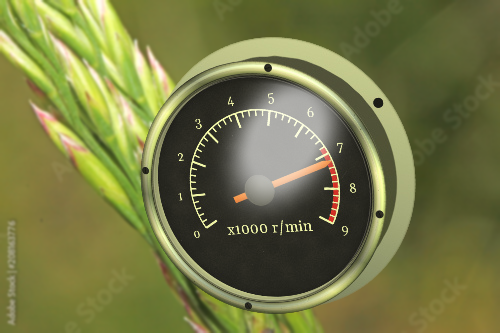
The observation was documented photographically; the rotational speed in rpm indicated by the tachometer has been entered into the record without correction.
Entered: 7200 rpm
